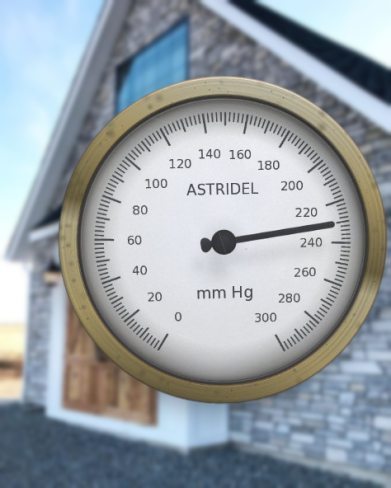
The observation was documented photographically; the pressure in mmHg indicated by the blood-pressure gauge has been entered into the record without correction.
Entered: 230 mmHg
